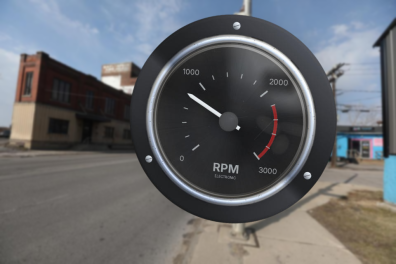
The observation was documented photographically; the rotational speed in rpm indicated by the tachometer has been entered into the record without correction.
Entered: 800 rpm
